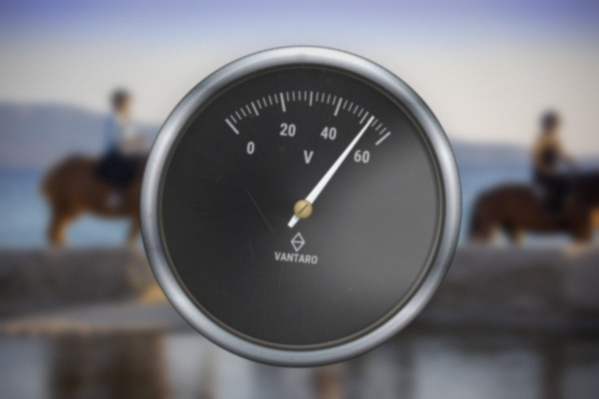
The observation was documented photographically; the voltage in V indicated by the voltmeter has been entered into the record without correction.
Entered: 52 V
